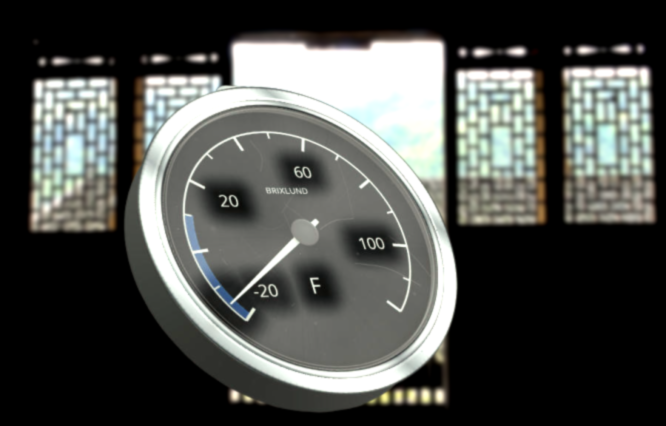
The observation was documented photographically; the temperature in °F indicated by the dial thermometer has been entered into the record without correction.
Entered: -15 °F
